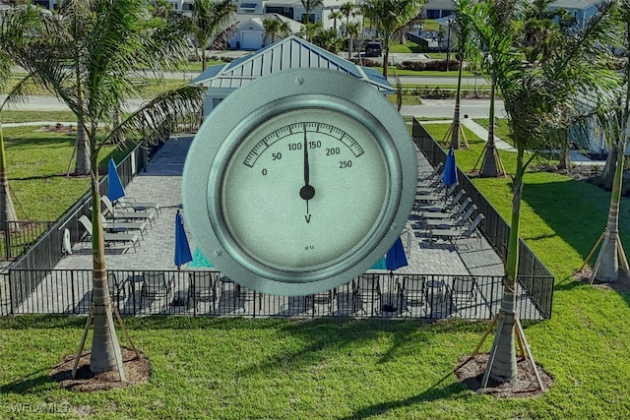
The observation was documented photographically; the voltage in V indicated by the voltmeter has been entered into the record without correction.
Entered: 125 V
